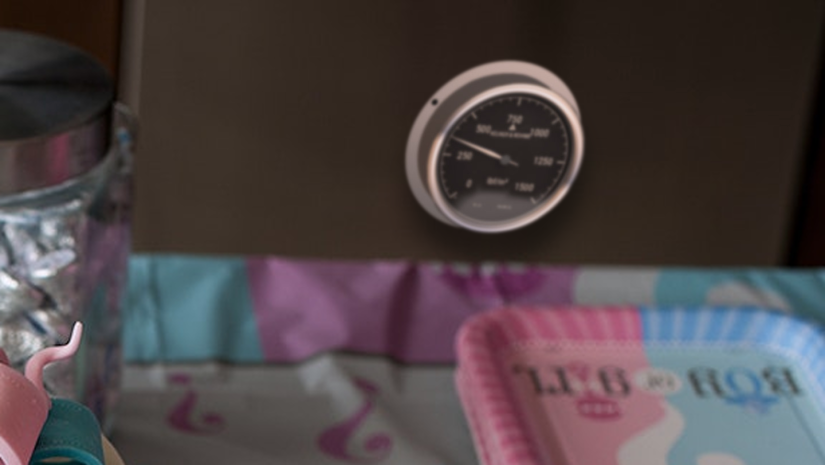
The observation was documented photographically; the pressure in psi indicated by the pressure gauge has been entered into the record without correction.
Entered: 350 psi
